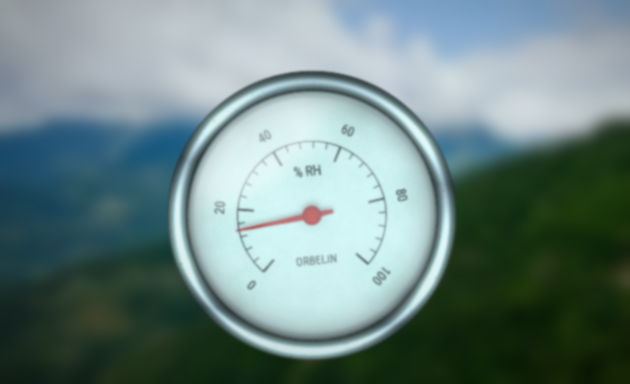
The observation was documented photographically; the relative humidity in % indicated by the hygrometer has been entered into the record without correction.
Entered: 14 %
